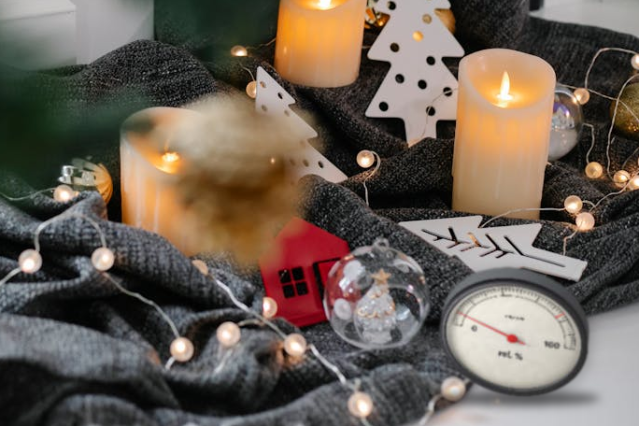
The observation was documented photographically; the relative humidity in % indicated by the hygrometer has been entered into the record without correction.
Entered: 10 %
